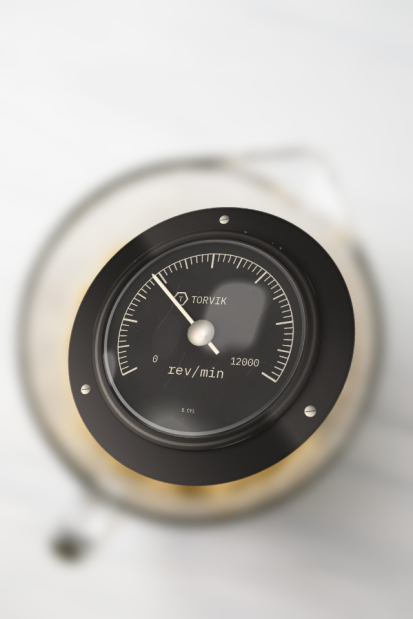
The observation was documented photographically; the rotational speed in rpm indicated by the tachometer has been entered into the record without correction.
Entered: 3800 rpm
